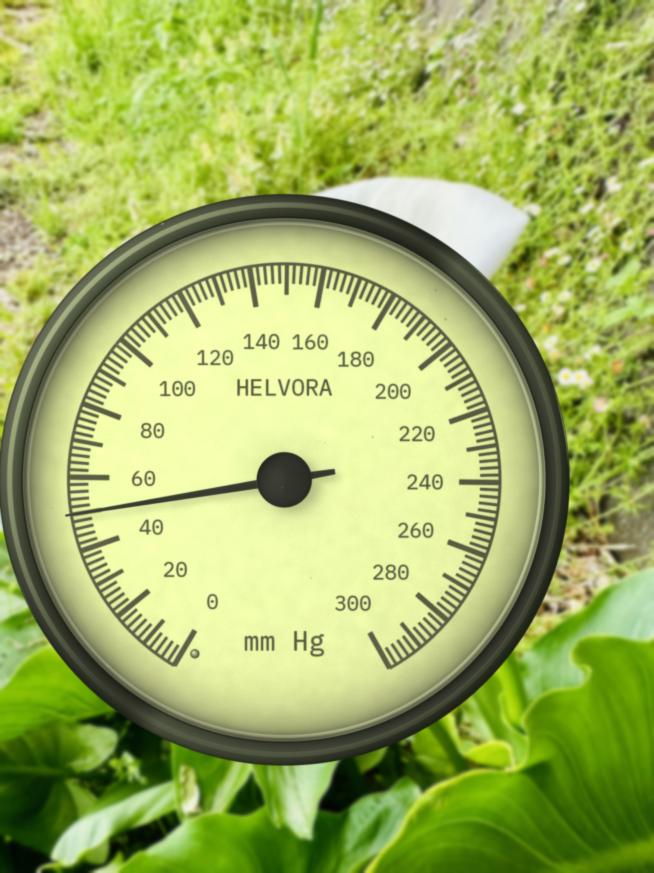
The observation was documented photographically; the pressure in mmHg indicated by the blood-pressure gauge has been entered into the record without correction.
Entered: 50 mmHg
